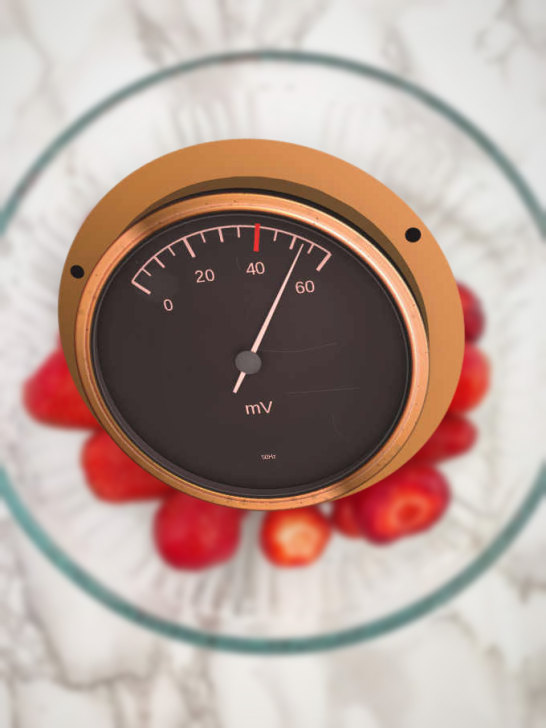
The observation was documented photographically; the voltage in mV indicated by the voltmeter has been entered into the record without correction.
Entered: 52.5 mV
